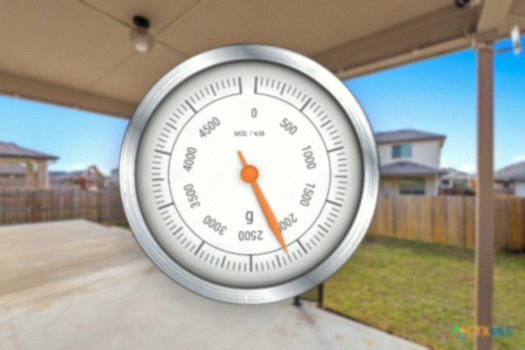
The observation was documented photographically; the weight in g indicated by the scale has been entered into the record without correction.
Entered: 2150 g
